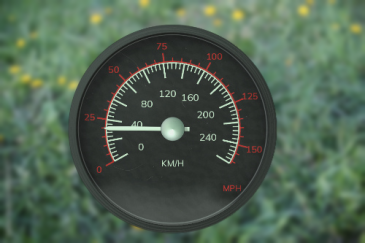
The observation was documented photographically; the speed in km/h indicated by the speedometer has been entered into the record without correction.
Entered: 32 km/h
